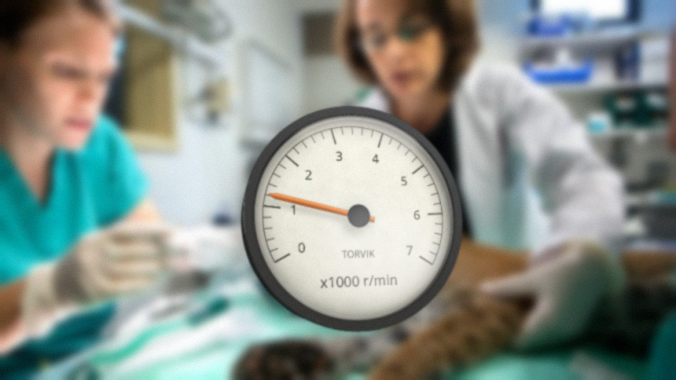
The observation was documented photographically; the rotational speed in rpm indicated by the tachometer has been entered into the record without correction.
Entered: 1200 rpm
